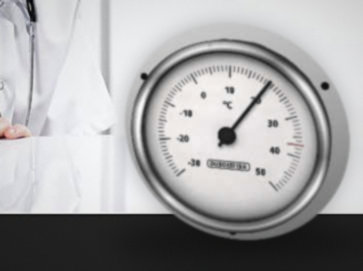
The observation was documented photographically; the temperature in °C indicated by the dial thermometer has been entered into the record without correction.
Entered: 20 °C
